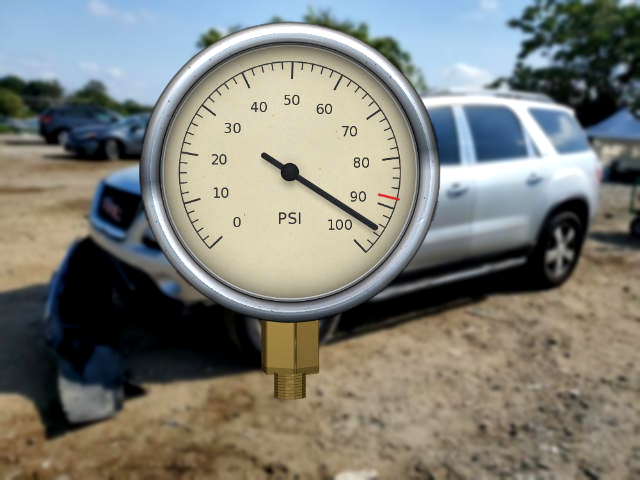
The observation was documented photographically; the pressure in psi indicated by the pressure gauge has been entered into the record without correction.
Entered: 95 psi
